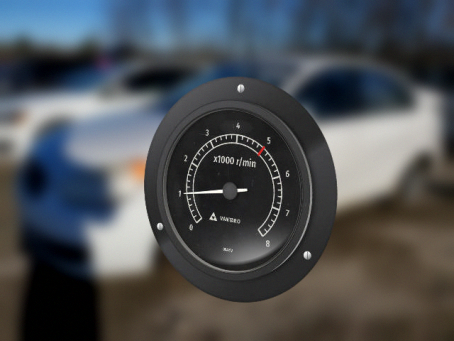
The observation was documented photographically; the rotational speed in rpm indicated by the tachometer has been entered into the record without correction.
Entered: 1000 rpm
